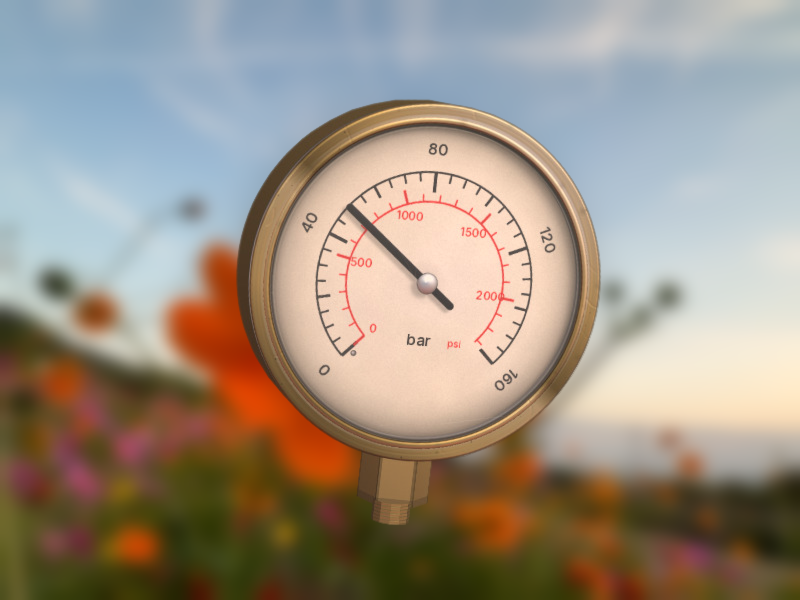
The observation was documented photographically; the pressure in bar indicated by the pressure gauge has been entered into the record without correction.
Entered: 50 bar
